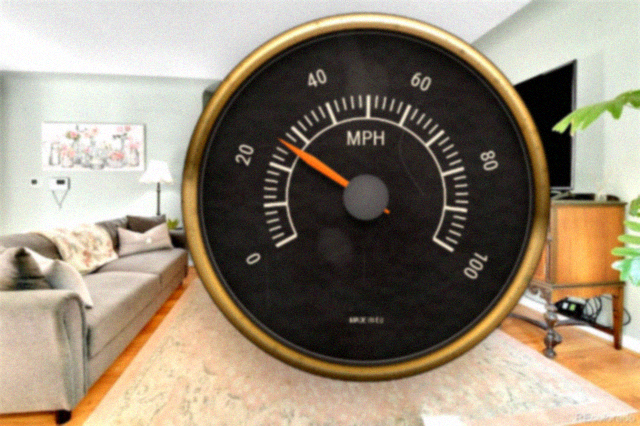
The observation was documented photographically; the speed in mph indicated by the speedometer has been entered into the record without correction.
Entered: 26 mph
